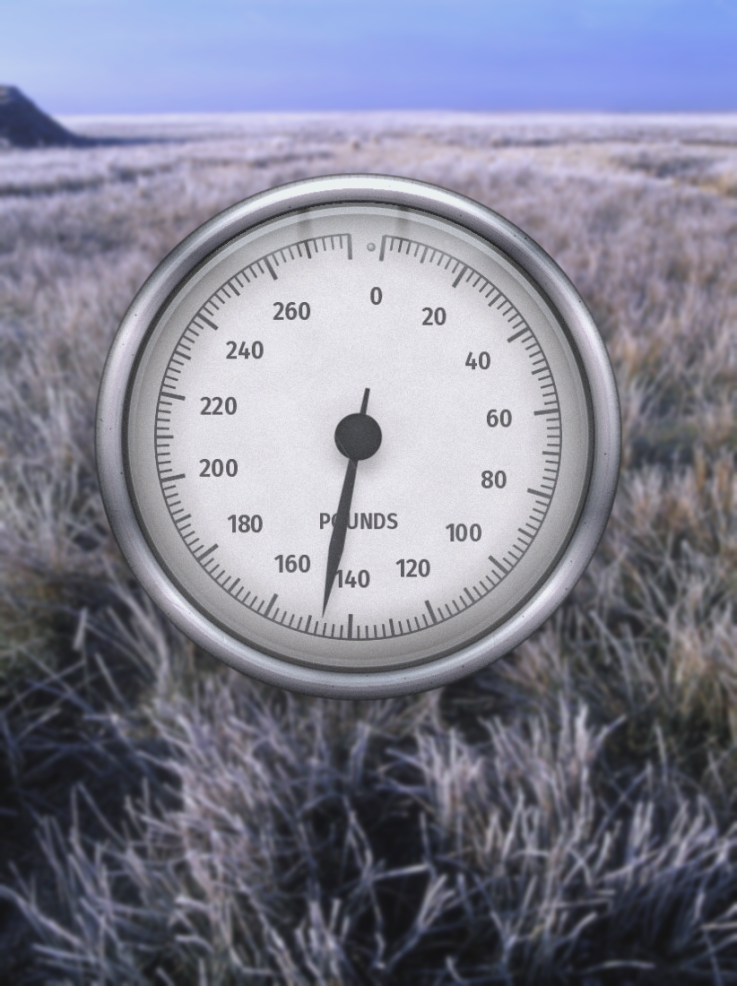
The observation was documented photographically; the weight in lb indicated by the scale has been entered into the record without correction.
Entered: 147 lb
